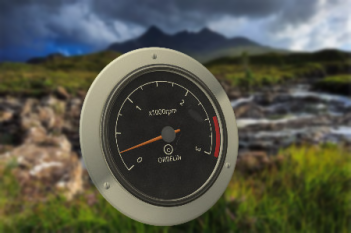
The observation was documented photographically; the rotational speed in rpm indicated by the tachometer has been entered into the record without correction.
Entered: 250 rpm
